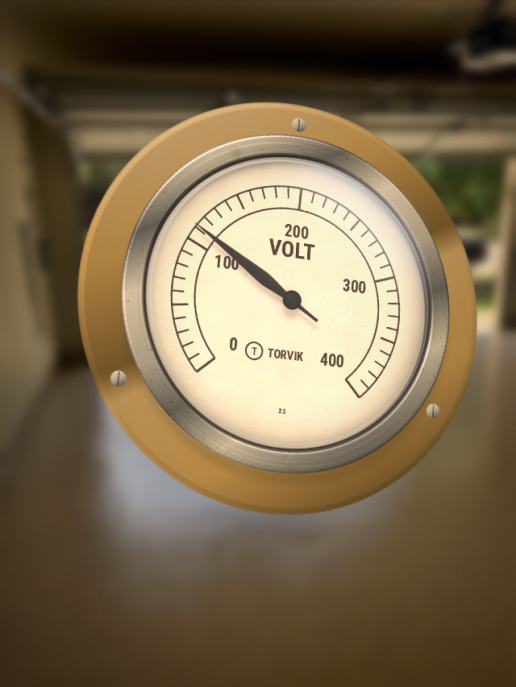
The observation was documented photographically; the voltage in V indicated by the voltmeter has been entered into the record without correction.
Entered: 110 V
